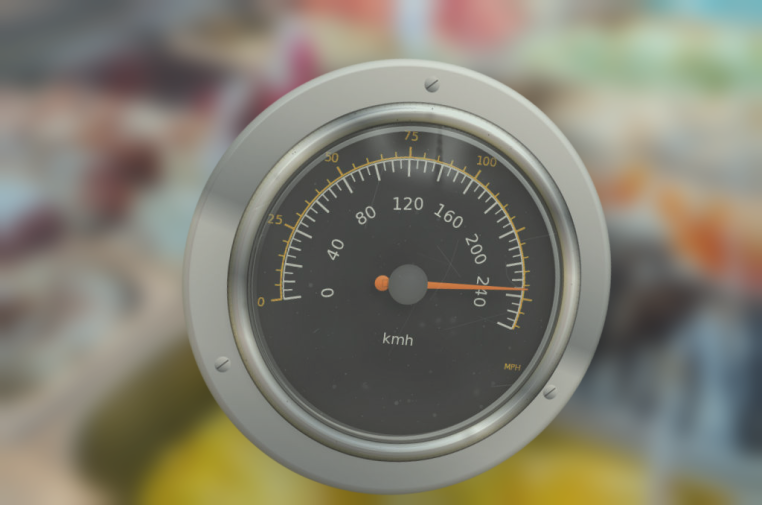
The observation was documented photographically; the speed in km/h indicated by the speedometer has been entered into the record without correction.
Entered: 235 km/h
